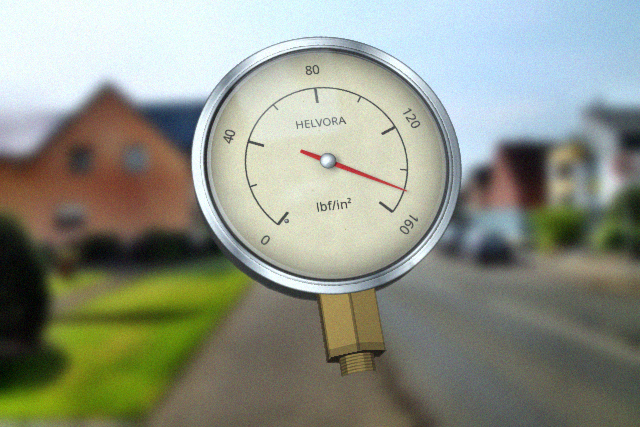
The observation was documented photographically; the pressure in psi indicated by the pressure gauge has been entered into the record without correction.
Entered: 150 psi
